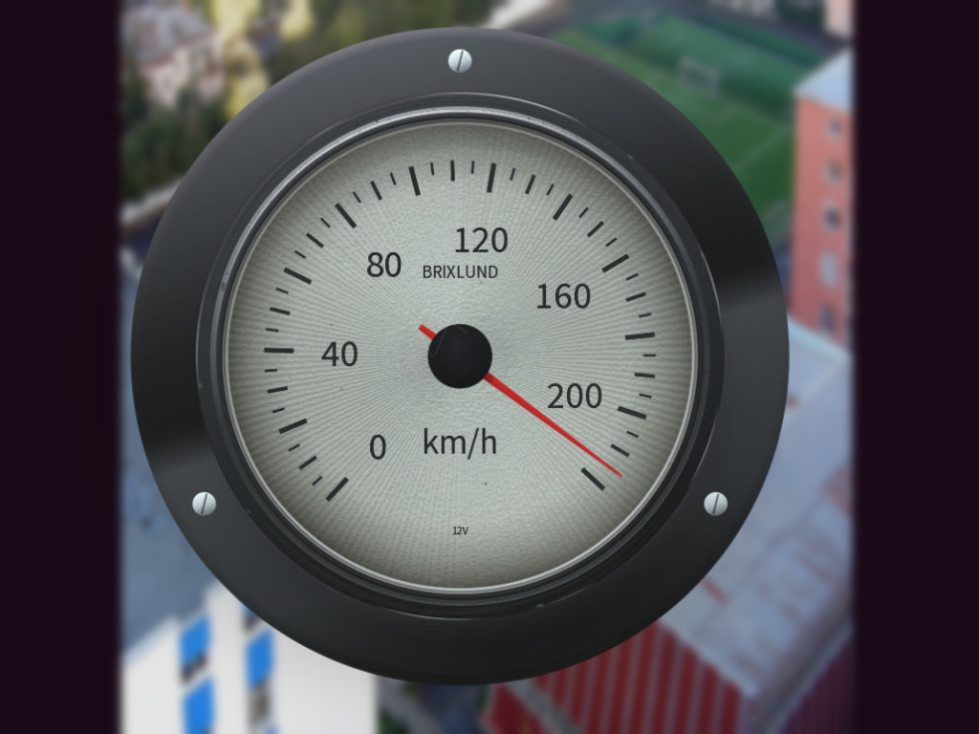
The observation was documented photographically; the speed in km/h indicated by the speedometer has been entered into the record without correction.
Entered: 215 km/h
